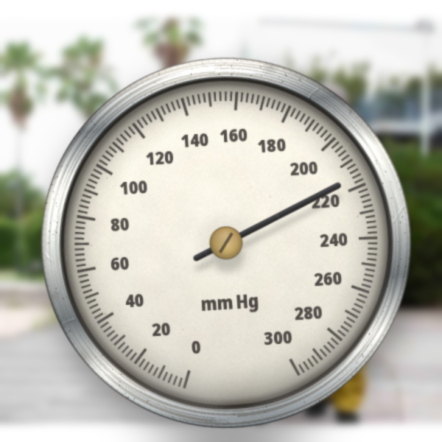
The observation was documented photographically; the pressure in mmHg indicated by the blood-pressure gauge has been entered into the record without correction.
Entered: 216 mmHg
